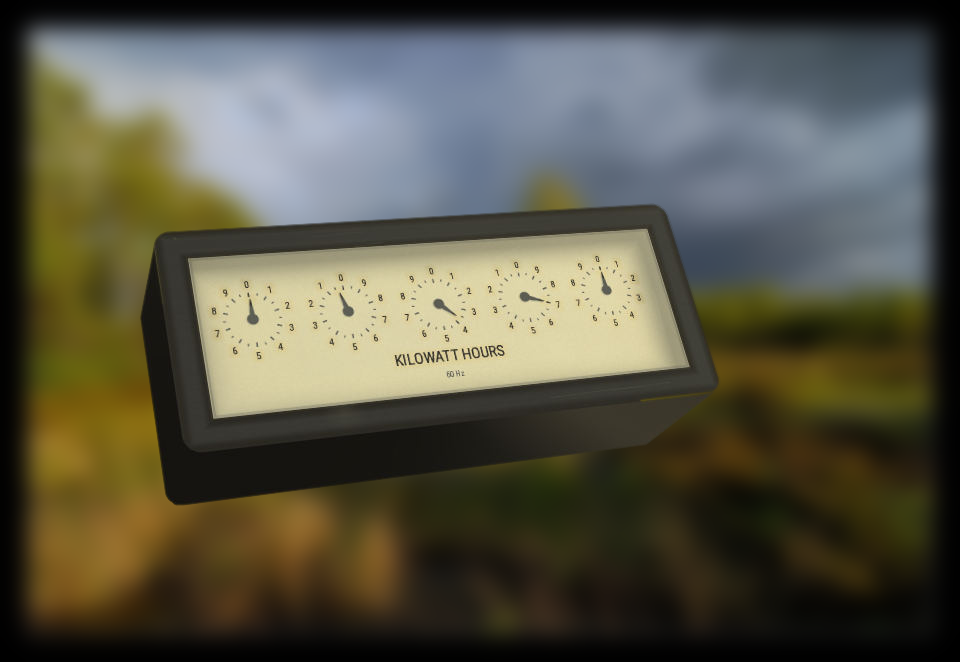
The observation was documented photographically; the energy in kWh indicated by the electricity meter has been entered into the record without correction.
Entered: 370 kWh
